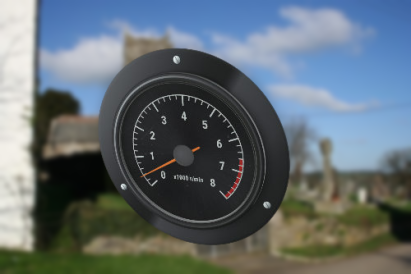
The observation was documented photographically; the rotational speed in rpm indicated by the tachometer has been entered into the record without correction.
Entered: 400 rpm
